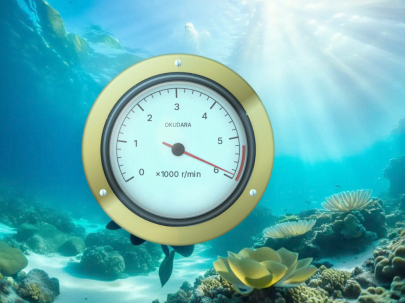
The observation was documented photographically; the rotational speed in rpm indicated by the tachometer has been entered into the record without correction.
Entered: 5900 rpm
